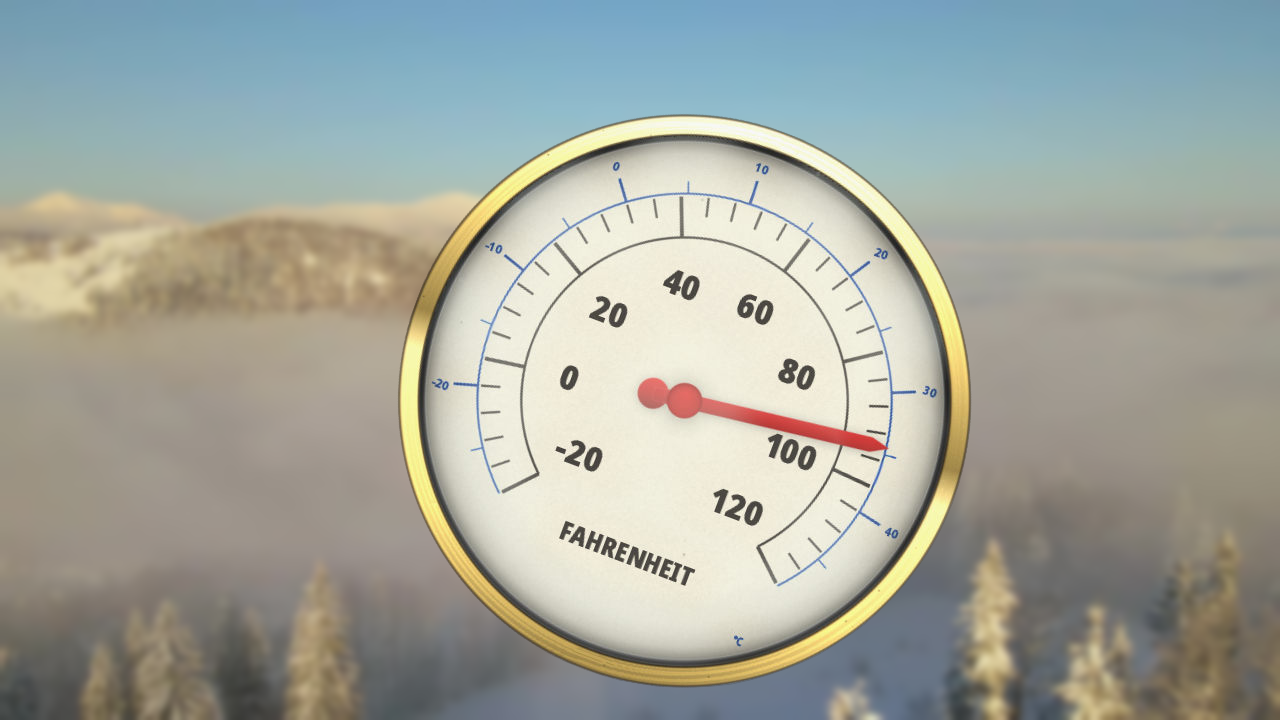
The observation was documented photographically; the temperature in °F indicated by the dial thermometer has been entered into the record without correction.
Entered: 94 °F
